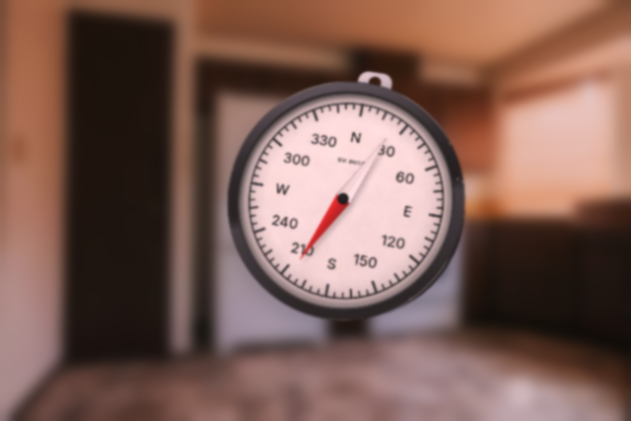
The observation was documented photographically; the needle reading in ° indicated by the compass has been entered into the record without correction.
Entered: 205 °
